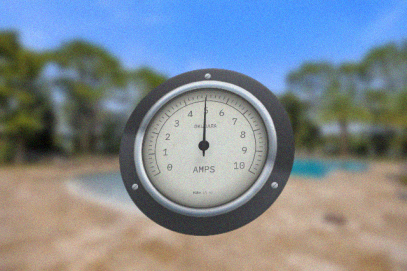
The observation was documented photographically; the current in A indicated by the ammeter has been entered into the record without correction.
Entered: 5 A
